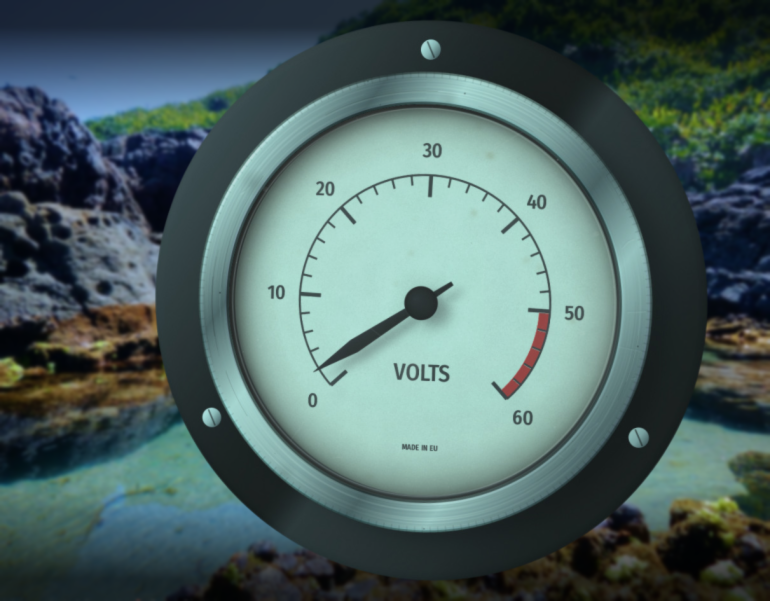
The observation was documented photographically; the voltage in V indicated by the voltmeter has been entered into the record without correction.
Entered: 2 V
